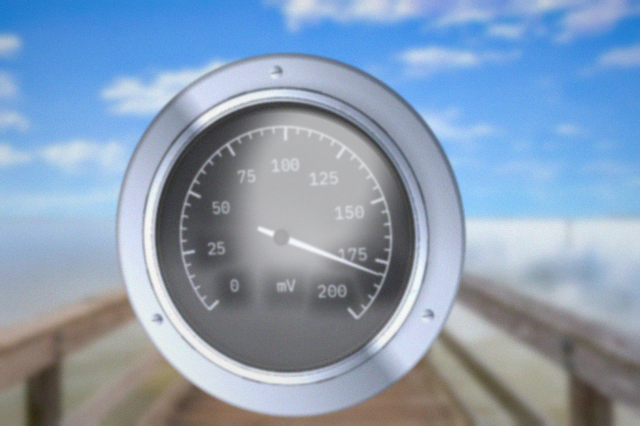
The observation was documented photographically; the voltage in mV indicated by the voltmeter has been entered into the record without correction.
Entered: 180 mV
